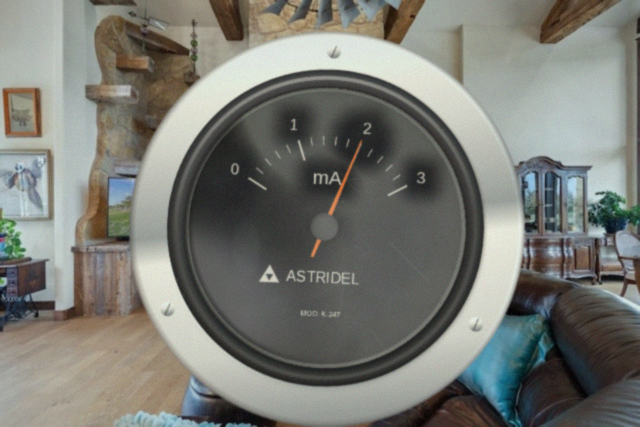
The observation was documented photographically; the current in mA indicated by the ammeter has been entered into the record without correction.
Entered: 2 mA
